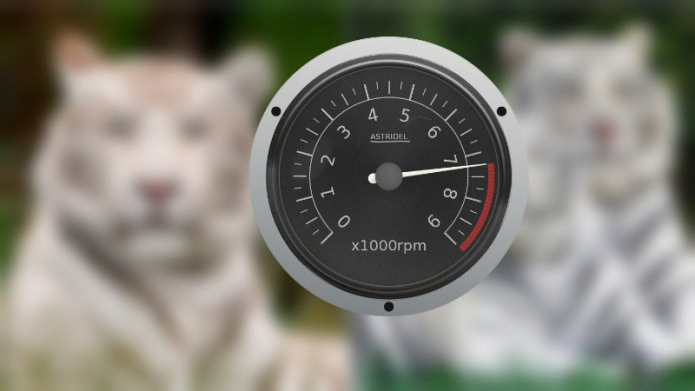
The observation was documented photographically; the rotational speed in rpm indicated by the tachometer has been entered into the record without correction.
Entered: 7250 rpm
